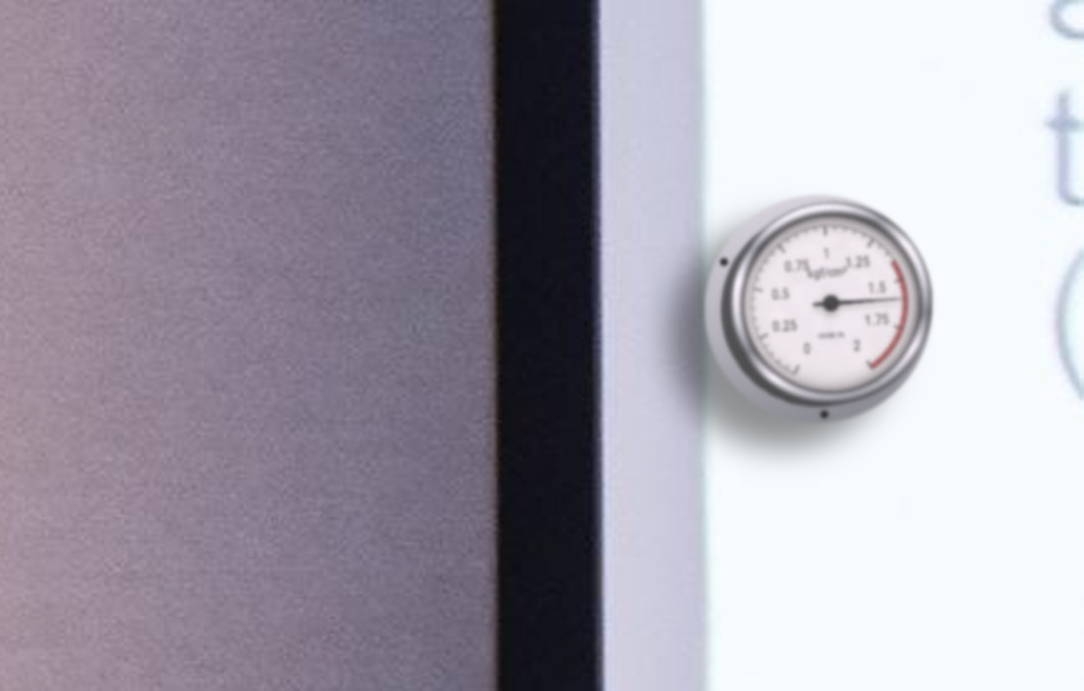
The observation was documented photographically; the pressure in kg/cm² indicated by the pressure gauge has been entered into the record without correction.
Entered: 1.6 kg/cm²
